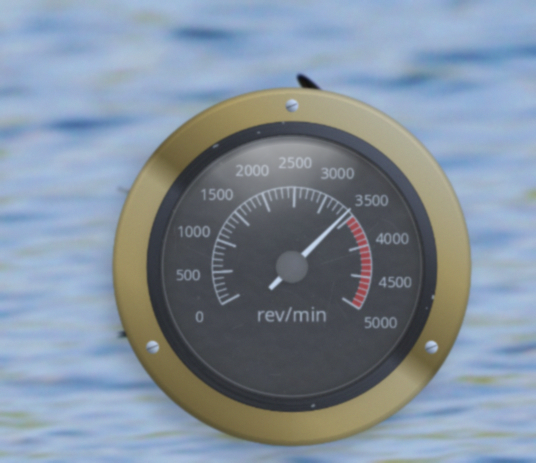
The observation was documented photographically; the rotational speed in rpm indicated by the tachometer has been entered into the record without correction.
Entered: 3400 rpm
